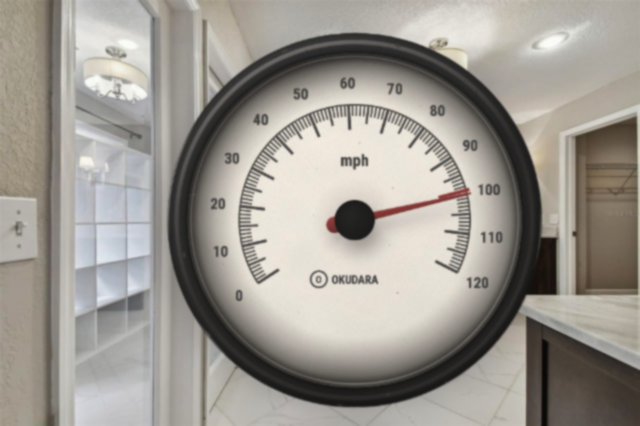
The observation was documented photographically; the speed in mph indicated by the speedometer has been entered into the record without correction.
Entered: 100 mph
